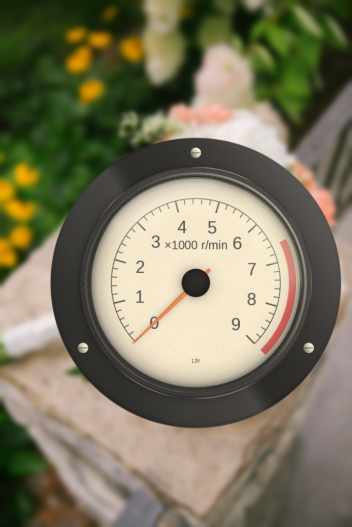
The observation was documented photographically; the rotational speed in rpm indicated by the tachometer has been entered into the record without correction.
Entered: 0 rpm
